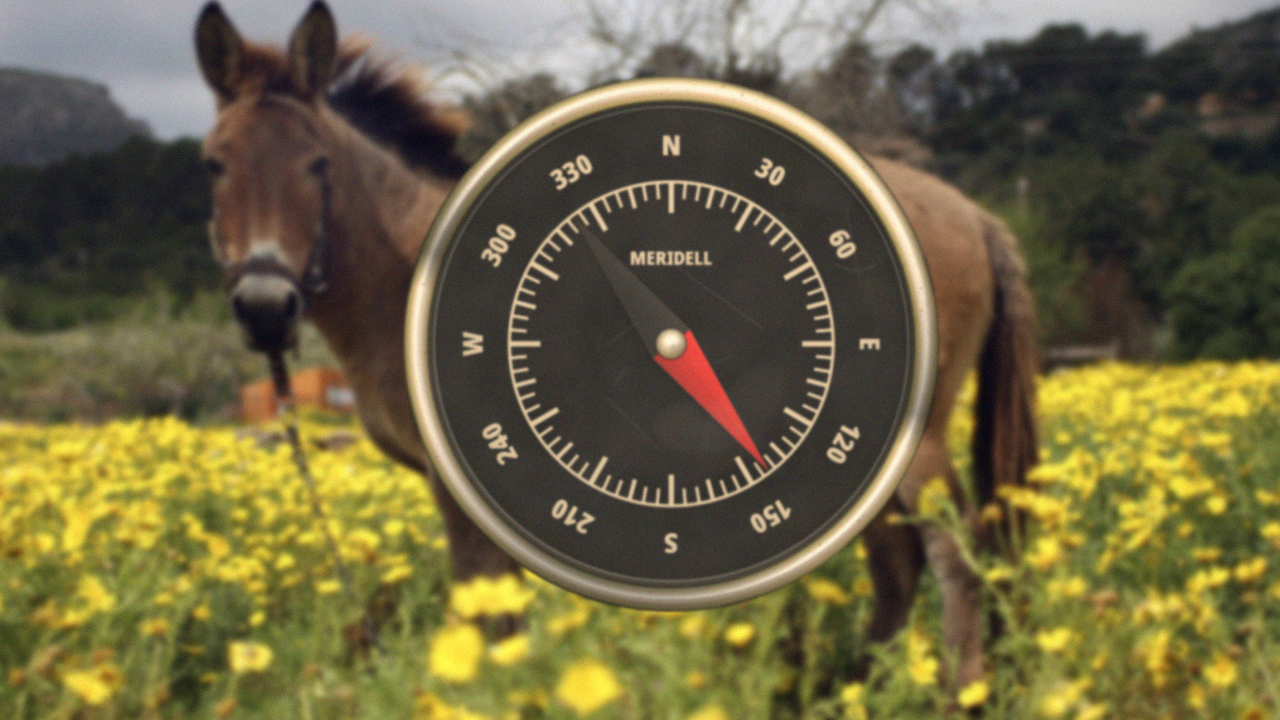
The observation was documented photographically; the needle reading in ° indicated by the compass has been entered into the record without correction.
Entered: 142.5 °
